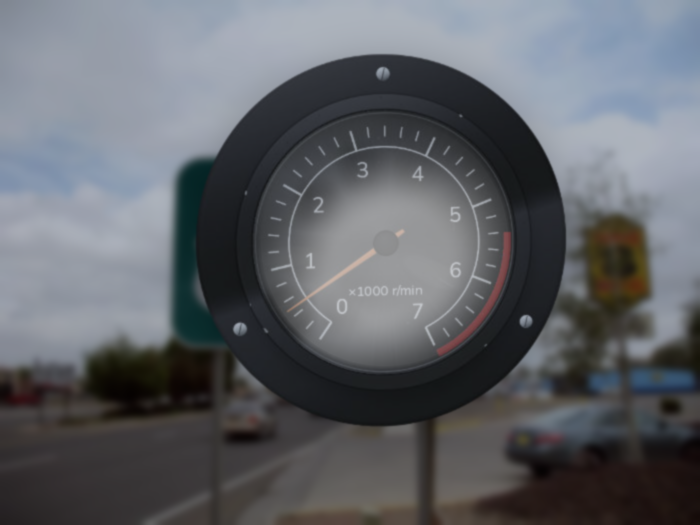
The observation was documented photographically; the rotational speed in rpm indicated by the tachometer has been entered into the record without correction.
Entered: 500 rpm
